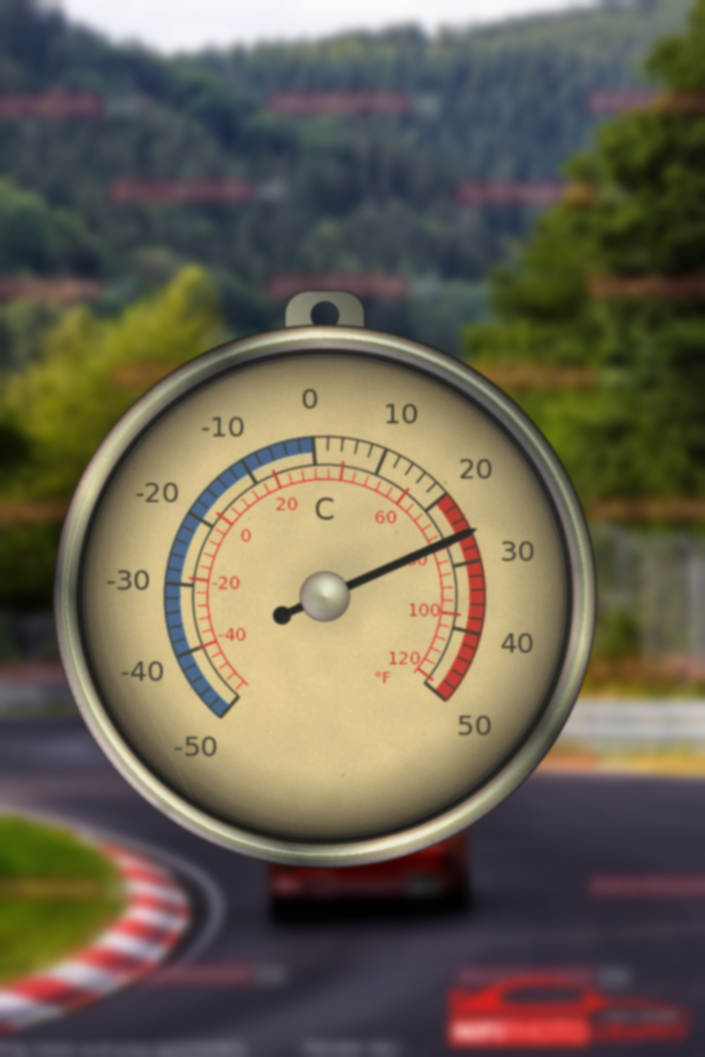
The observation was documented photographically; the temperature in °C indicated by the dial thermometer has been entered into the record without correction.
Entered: 26 °C
